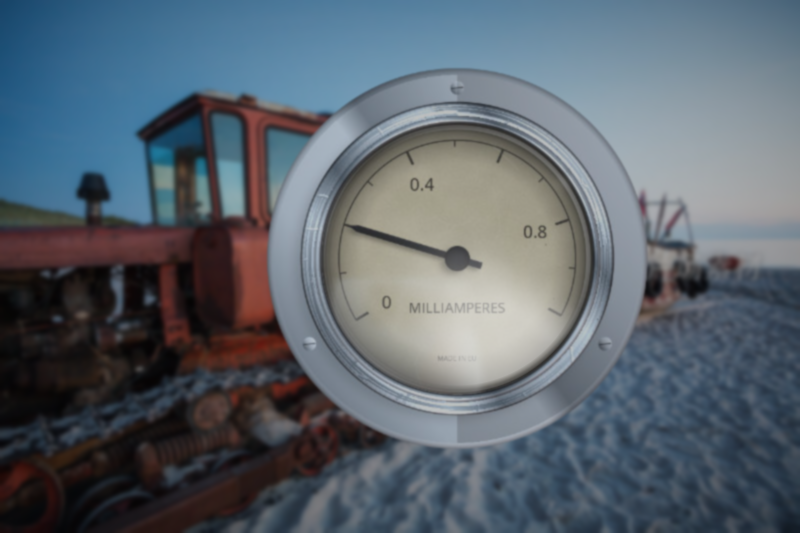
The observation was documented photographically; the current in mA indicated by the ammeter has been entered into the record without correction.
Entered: 0.2 mA
